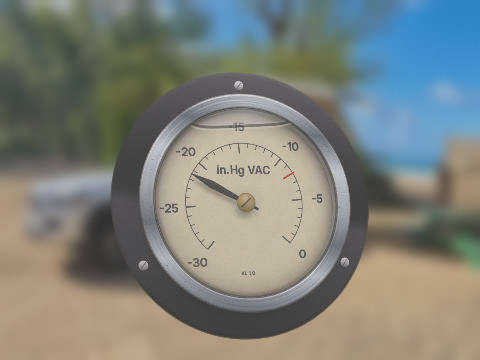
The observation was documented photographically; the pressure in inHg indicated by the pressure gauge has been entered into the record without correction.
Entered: -21.5 inHg
